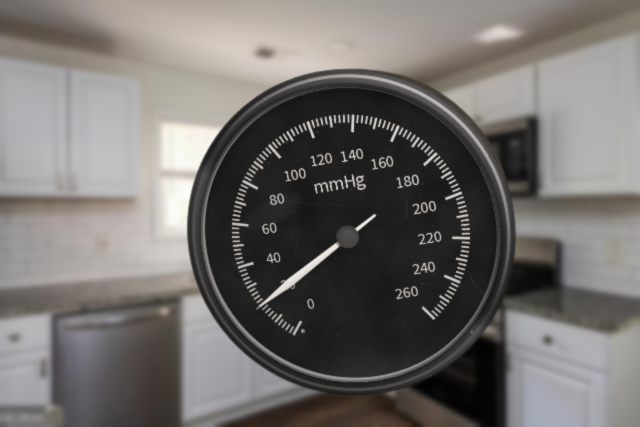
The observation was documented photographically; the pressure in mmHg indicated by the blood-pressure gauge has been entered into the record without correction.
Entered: 20 mmHg
